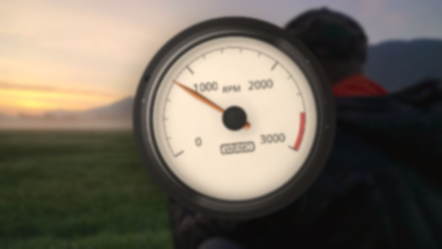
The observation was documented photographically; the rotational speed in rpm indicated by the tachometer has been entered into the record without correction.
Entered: 800 rpm
